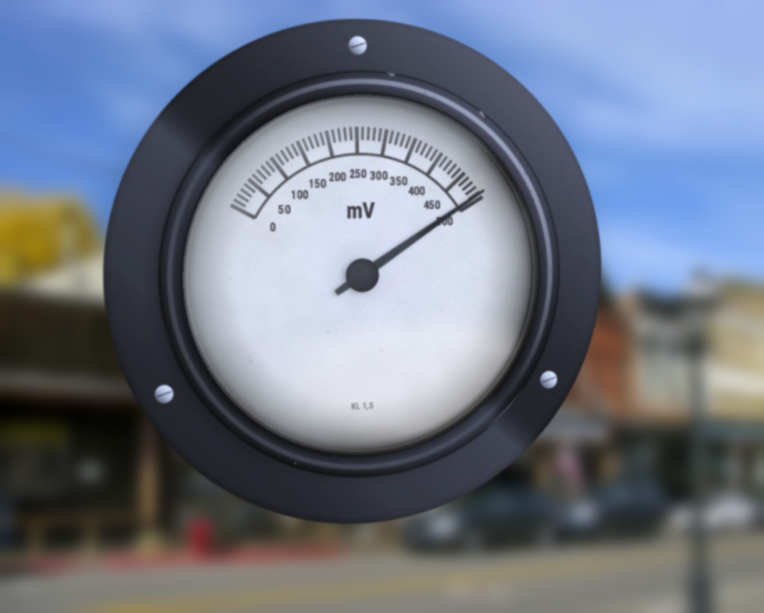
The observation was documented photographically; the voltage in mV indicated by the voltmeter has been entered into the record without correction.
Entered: 490 mV
